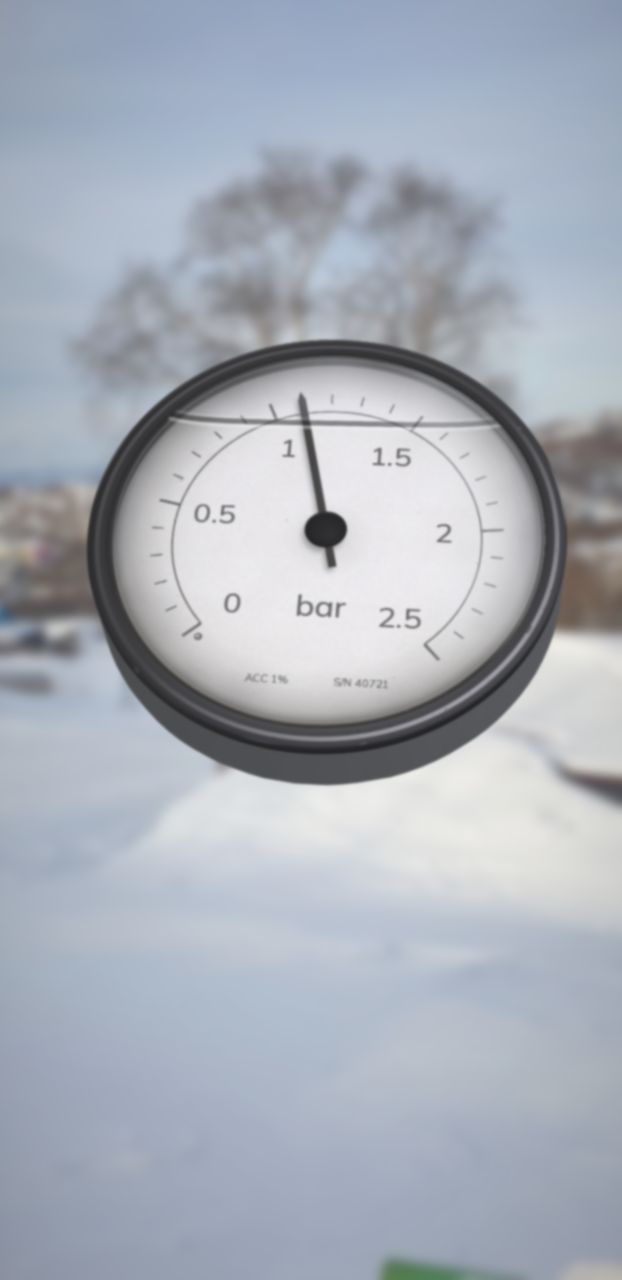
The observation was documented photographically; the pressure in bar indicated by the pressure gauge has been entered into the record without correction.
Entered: 1.1 bar
